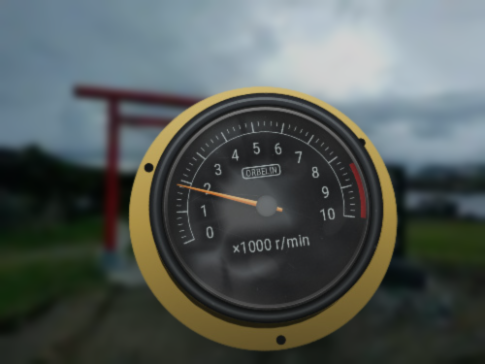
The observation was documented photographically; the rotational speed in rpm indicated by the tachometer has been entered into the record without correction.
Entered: 1800 rpm
